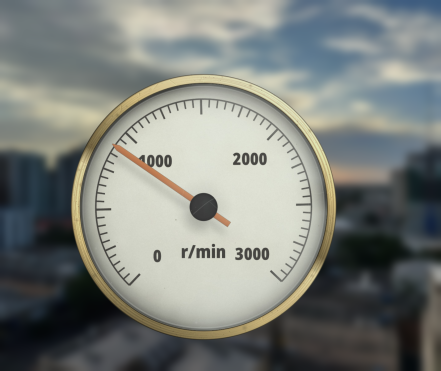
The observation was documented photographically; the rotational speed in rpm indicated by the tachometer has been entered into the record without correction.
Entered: 900 rpm
